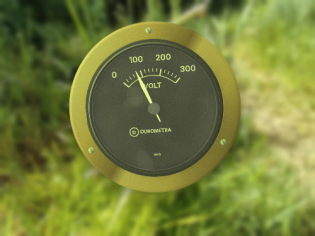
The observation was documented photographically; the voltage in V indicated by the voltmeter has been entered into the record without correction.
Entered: 80 V
